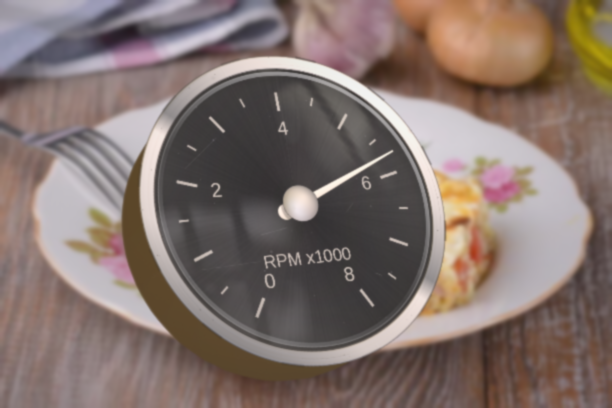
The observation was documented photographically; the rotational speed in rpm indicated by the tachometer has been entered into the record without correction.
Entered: 5750 rpm
